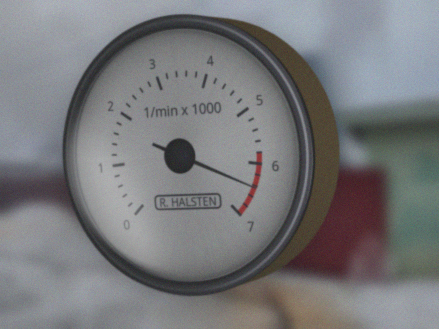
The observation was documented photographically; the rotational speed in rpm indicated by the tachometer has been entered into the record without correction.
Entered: 6400 rpm
